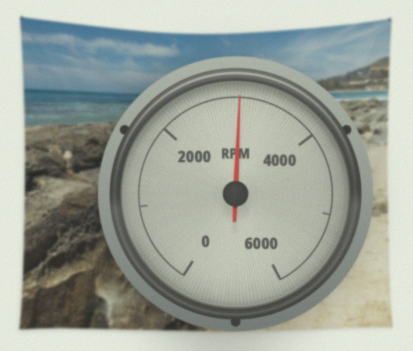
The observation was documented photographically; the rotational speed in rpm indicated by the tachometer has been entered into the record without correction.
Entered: 3000 rpm
